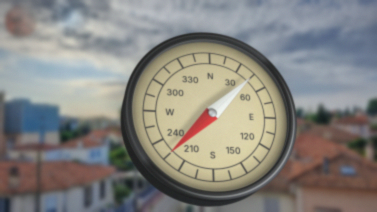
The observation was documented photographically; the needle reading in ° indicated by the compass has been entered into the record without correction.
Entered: 225 °
